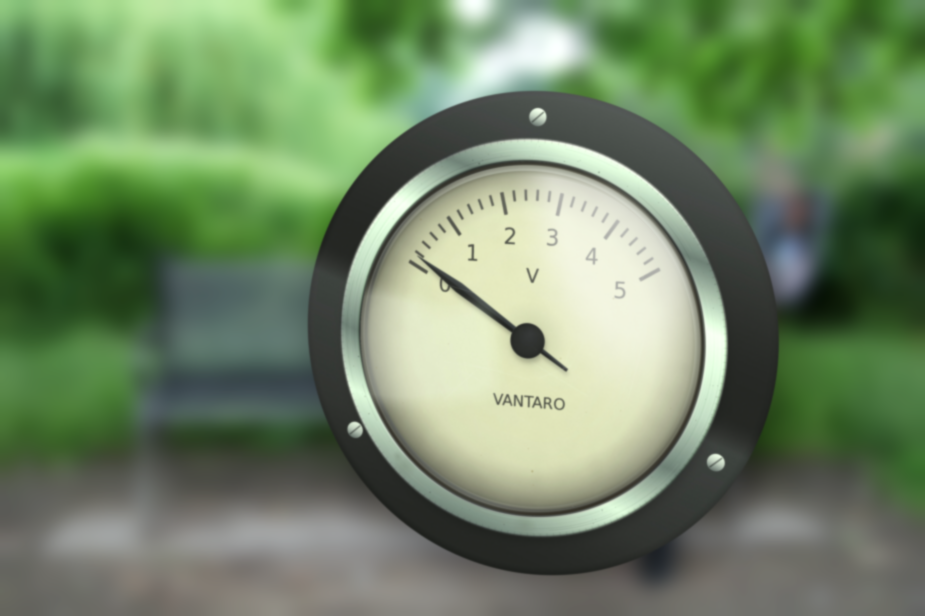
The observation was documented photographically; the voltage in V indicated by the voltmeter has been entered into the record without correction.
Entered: 0.2 V
